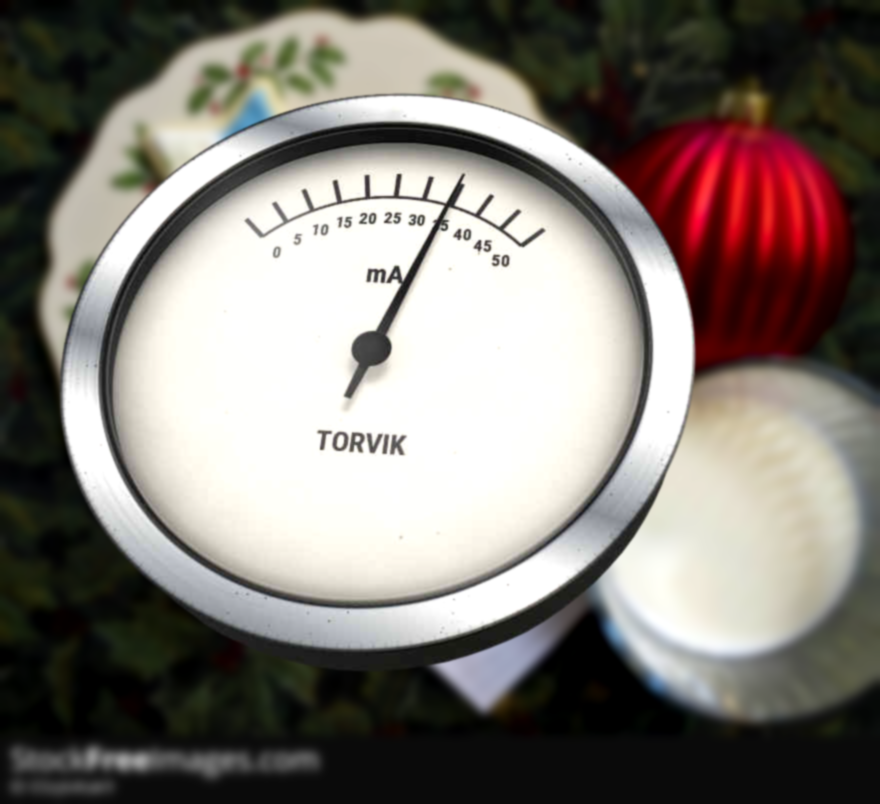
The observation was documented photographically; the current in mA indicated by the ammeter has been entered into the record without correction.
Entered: 35 mA
